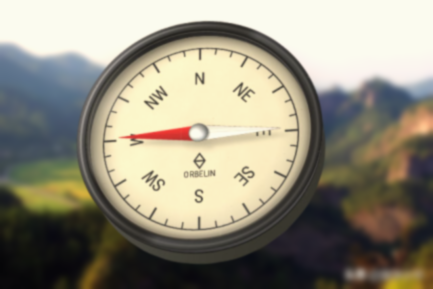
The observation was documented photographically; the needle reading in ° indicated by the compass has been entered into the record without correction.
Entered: 270 °
